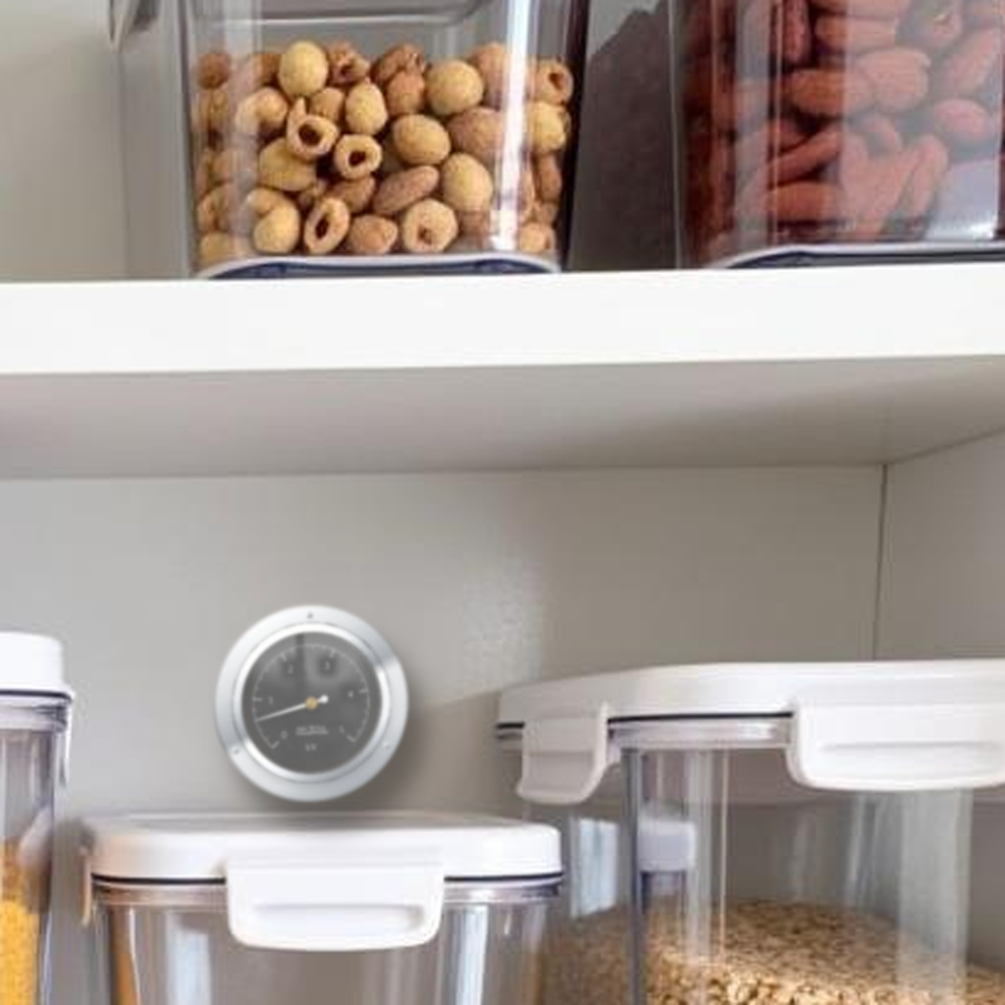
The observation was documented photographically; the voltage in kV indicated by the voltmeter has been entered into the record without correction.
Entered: 0.6 kV
